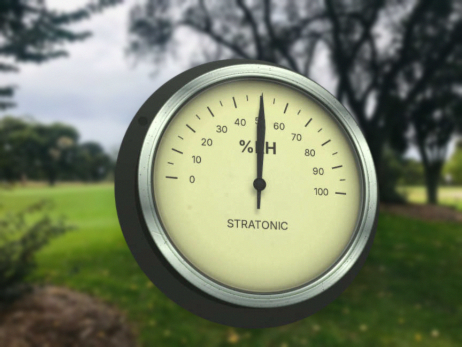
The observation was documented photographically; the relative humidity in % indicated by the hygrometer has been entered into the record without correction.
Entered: 50 %
